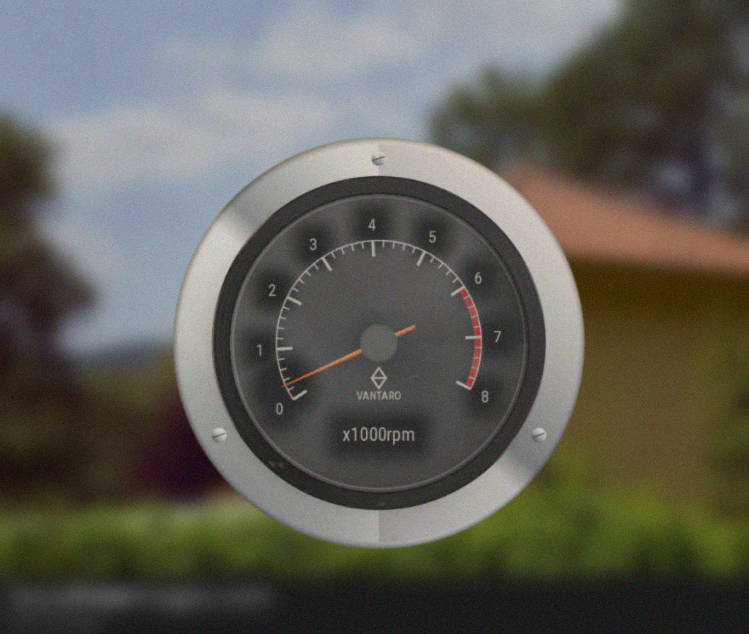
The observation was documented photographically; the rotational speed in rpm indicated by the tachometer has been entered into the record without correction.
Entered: 300 rpm
